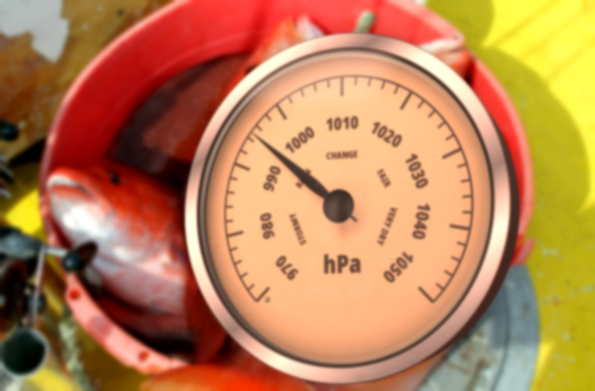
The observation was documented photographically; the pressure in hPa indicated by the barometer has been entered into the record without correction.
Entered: 995 hPa
